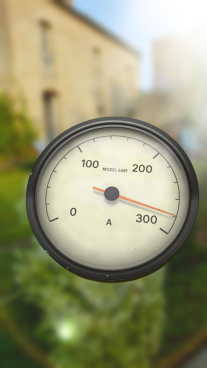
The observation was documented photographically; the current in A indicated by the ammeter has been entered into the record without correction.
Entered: 280 A
